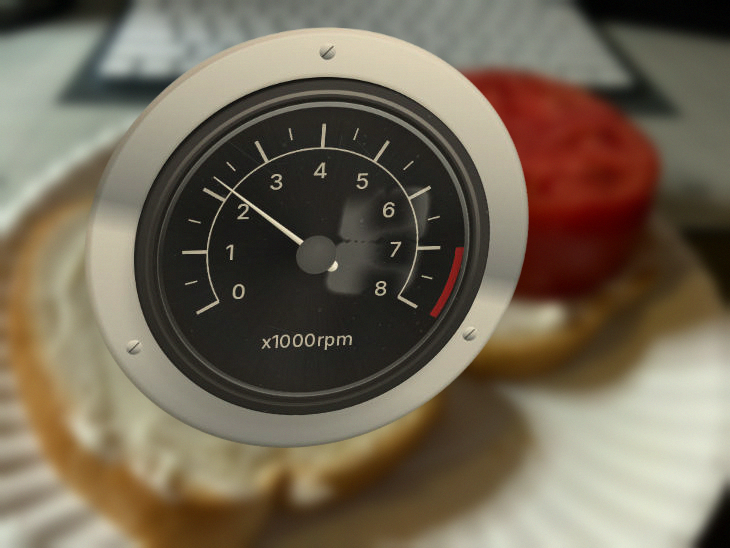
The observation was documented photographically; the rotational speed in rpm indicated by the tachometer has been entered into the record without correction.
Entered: 2250 rpm
